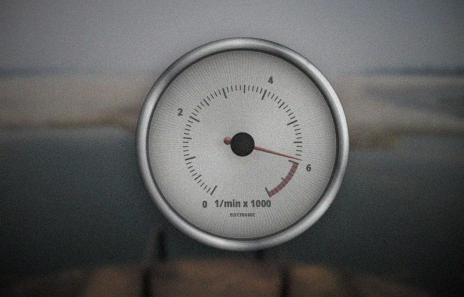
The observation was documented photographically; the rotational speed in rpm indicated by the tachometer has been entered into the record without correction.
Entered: 5900 rpm
